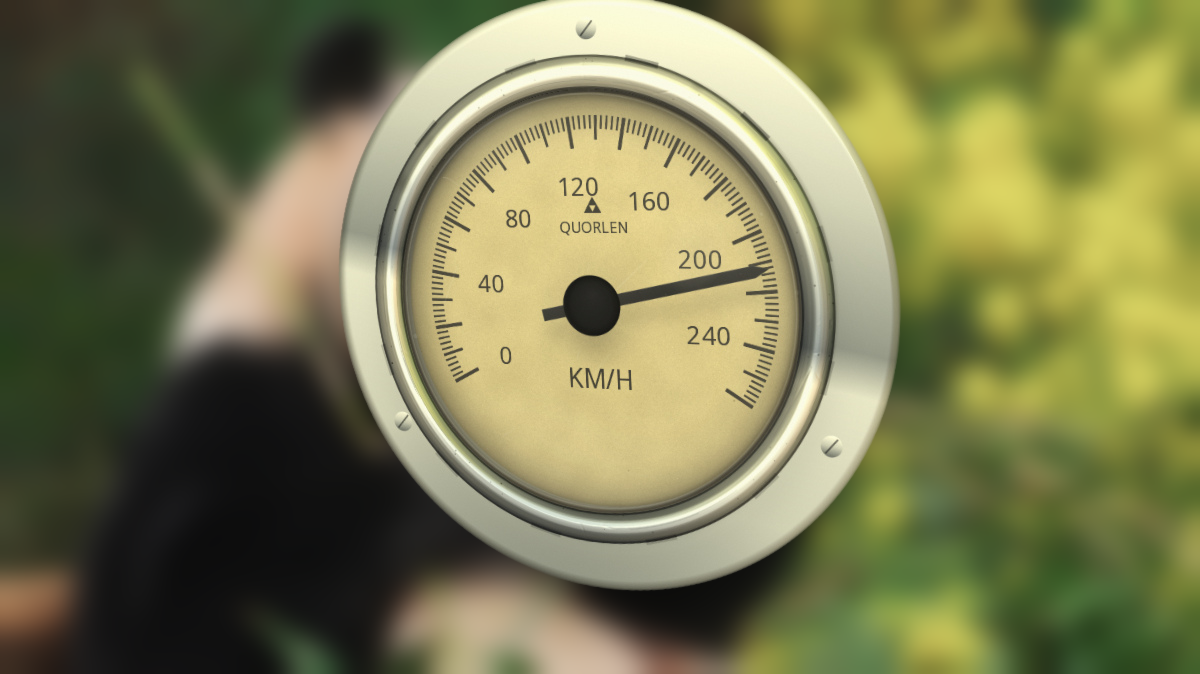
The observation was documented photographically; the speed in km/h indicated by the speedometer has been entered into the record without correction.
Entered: 212 km/h
